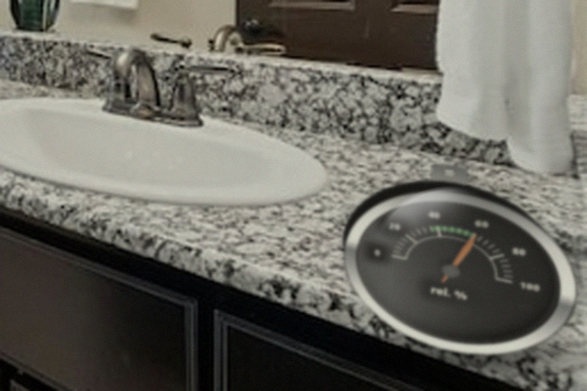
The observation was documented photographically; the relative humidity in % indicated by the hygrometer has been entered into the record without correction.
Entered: 60 %
